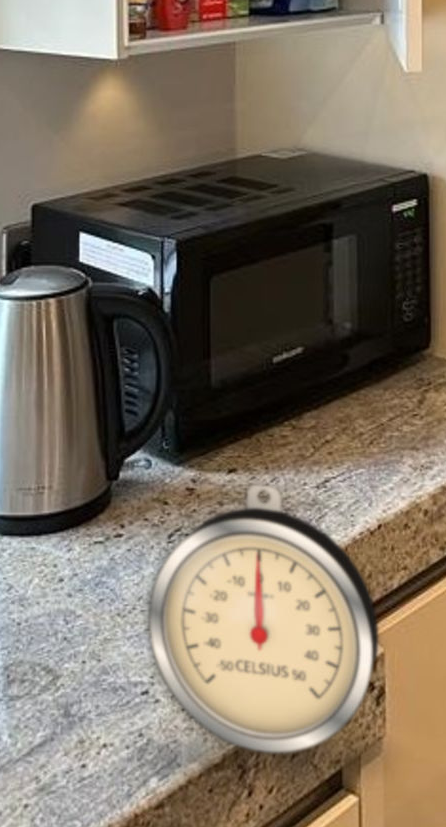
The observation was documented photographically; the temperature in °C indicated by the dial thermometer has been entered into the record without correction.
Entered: 0 °C
